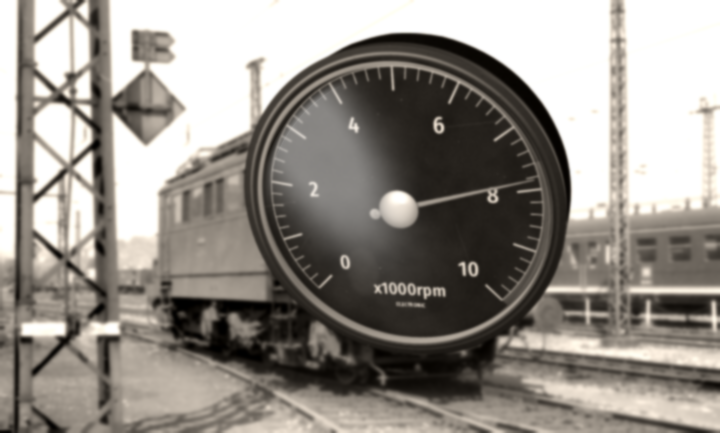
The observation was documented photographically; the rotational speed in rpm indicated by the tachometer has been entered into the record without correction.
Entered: 7800 rpm
